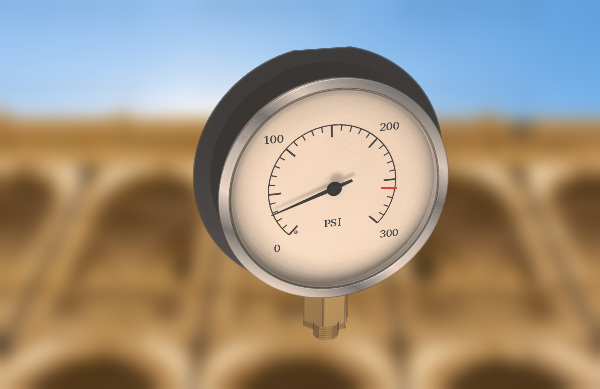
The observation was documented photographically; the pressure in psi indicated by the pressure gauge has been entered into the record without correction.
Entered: 30 psi
